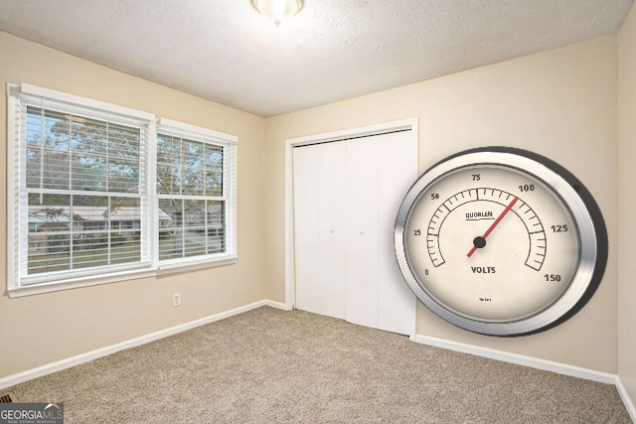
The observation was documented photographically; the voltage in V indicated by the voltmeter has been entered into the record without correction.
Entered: 100 V
